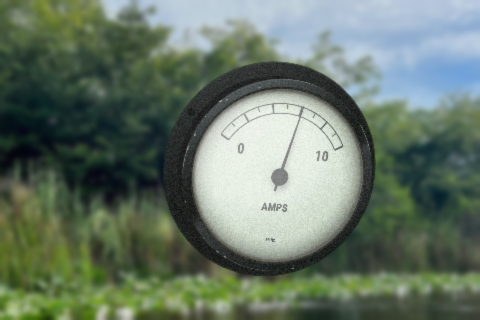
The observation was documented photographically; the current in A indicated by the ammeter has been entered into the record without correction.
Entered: 6 A
